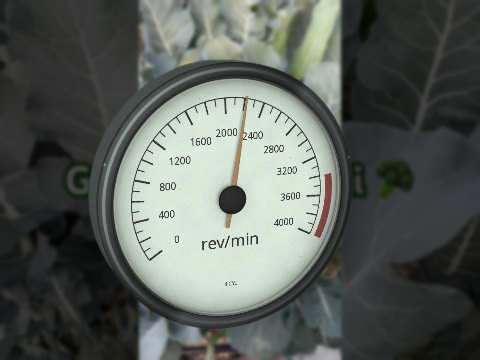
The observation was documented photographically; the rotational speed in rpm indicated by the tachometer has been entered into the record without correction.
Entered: 2200 rpm
